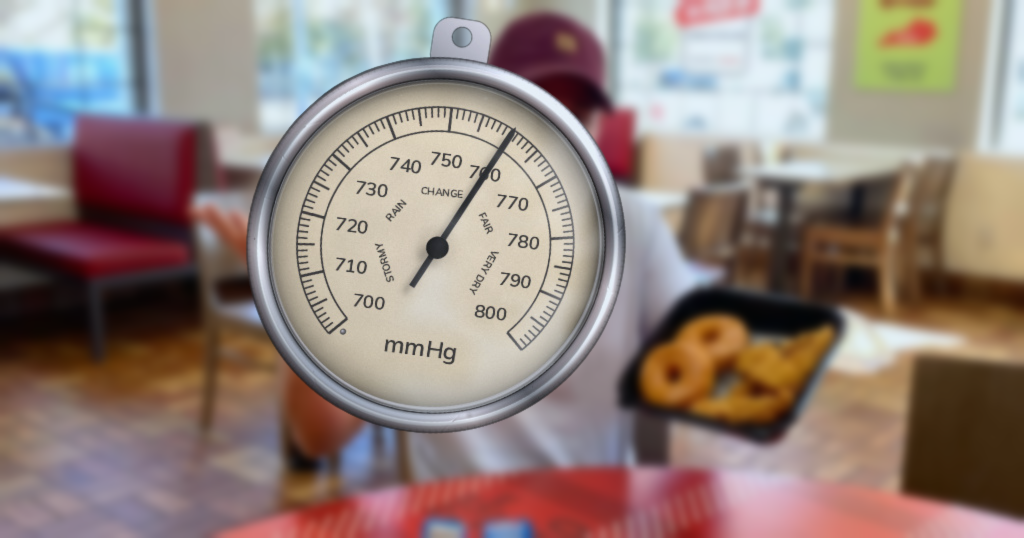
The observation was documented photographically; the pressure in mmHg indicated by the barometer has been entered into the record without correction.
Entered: 760 mmHg
